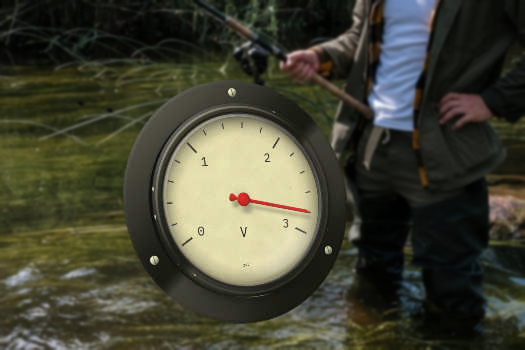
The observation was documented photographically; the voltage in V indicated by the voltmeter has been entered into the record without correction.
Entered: 2.8 V
